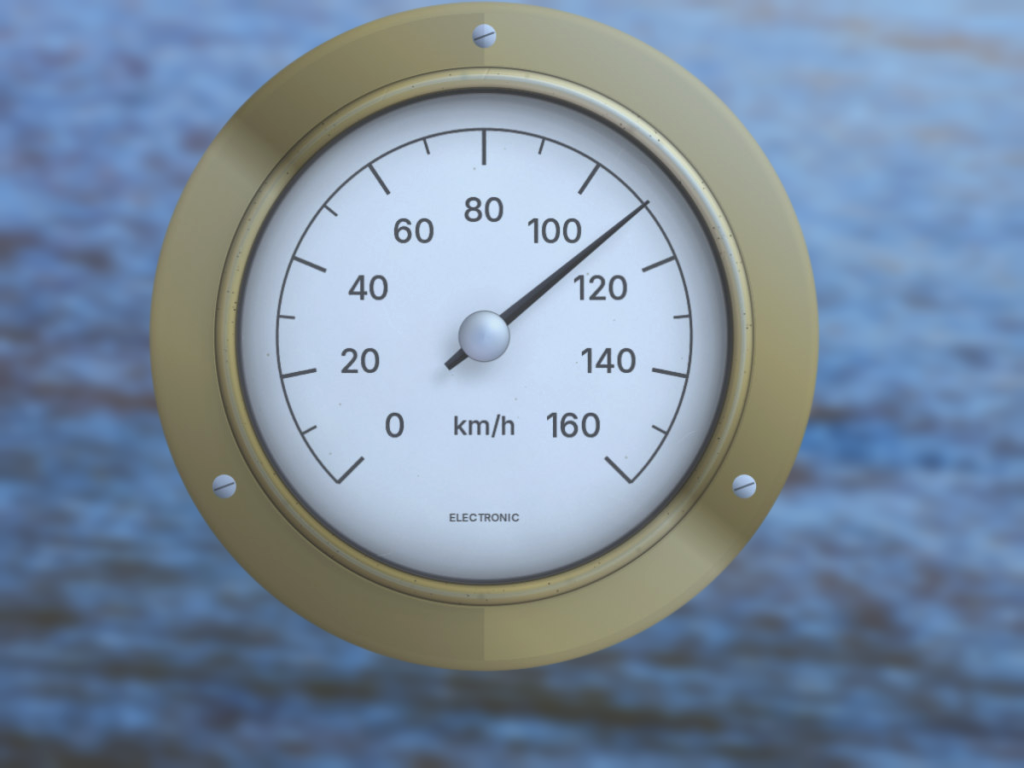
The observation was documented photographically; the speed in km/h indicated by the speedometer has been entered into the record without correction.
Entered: 110 km/h
